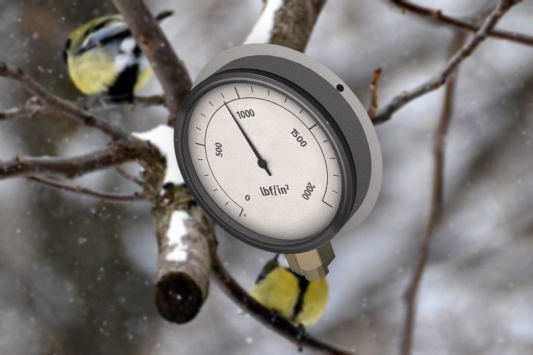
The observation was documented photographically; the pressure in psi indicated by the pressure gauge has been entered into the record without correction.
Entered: 900 psi
